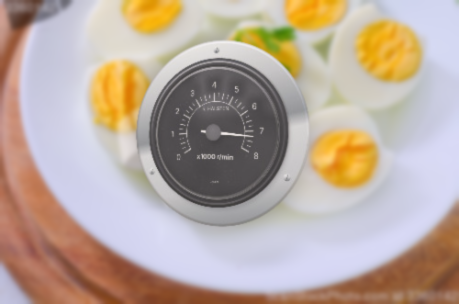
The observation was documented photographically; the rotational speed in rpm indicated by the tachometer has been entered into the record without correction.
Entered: 7250 rpm
